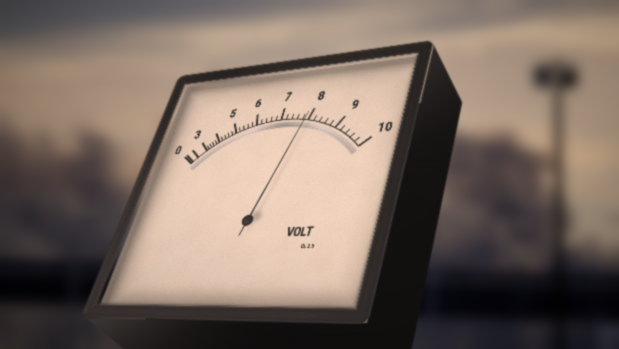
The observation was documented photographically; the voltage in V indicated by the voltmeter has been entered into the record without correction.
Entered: 8 V
